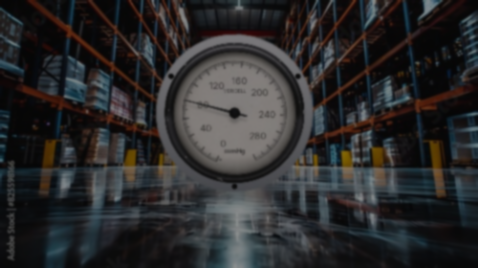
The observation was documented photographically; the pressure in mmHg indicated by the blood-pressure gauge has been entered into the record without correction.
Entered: 80 mmHg
